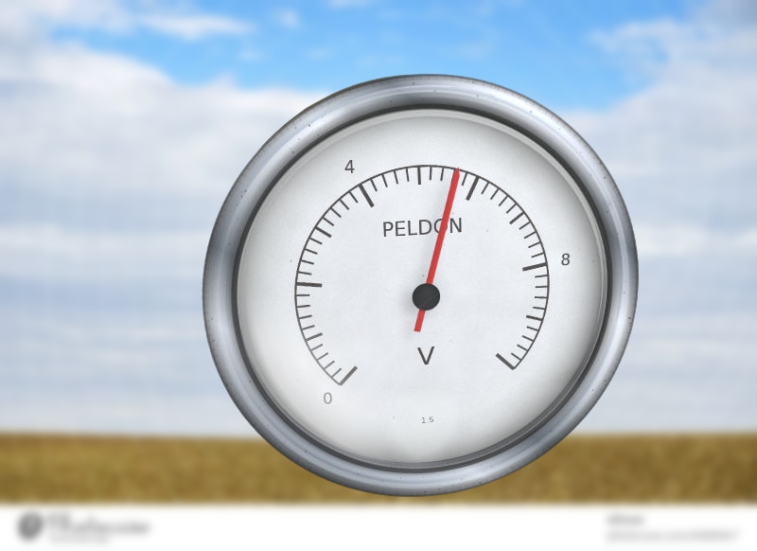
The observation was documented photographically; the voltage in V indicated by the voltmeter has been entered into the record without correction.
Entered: 5.6 V
